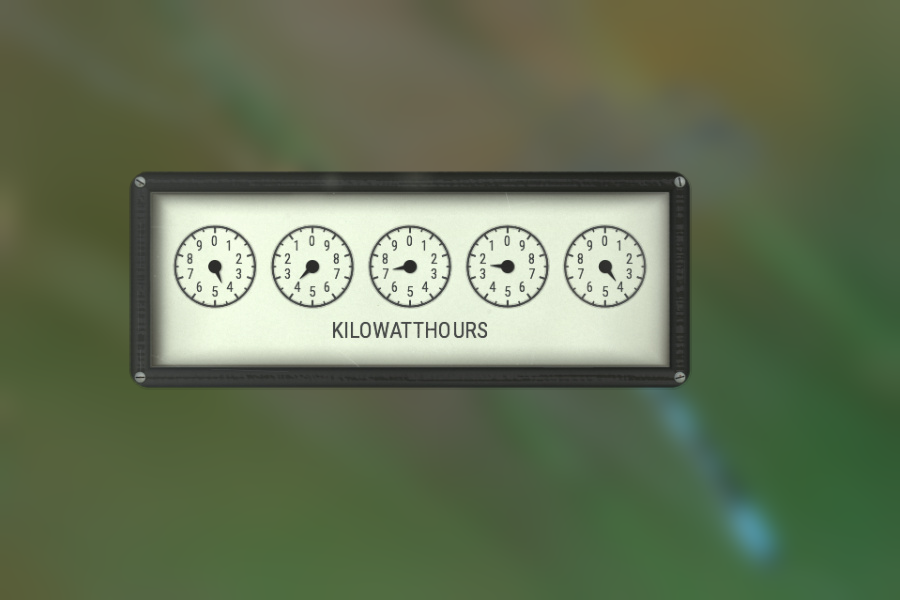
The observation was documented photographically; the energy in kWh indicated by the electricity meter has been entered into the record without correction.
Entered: 43724 kWh
